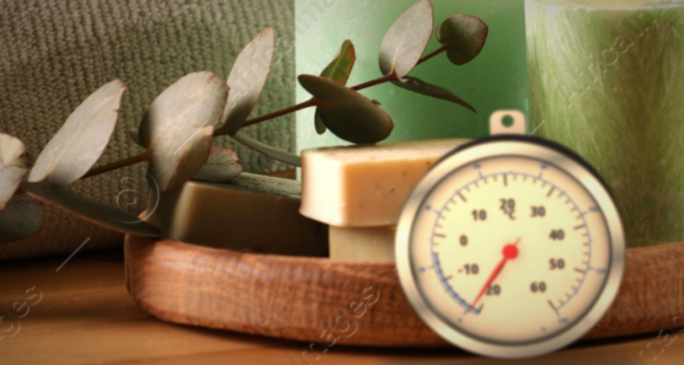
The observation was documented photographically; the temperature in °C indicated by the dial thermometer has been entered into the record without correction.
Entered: -18 °C
